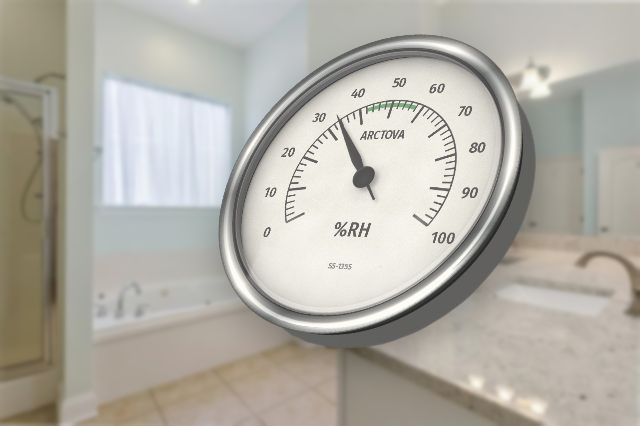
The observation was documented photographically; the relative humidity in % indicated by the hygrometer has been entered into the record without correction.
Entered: 34 %
